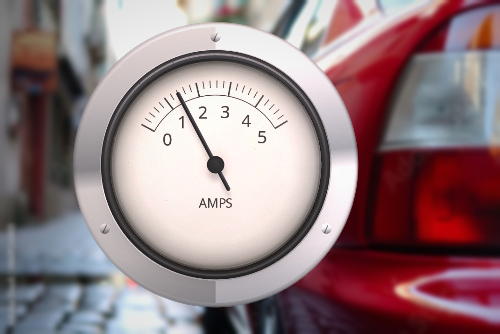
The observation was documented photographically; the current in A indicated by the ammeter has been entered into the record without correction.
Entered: 1.4 A
